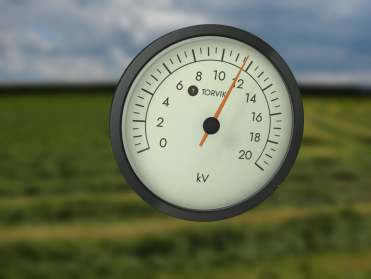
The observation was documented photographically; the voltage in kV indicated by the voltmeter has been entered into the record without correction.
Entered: 11.5 kV
